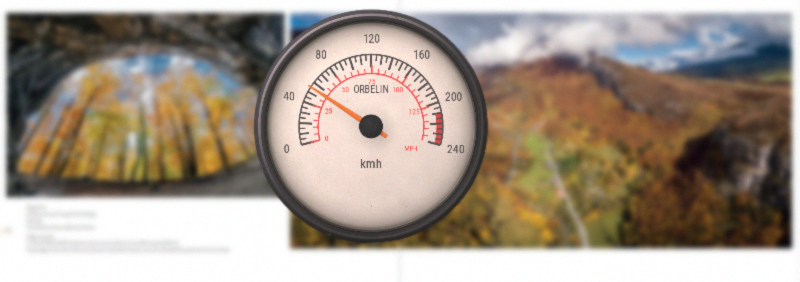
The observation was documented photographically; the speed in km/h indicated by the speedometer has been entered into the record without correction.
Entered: 55 km/h
